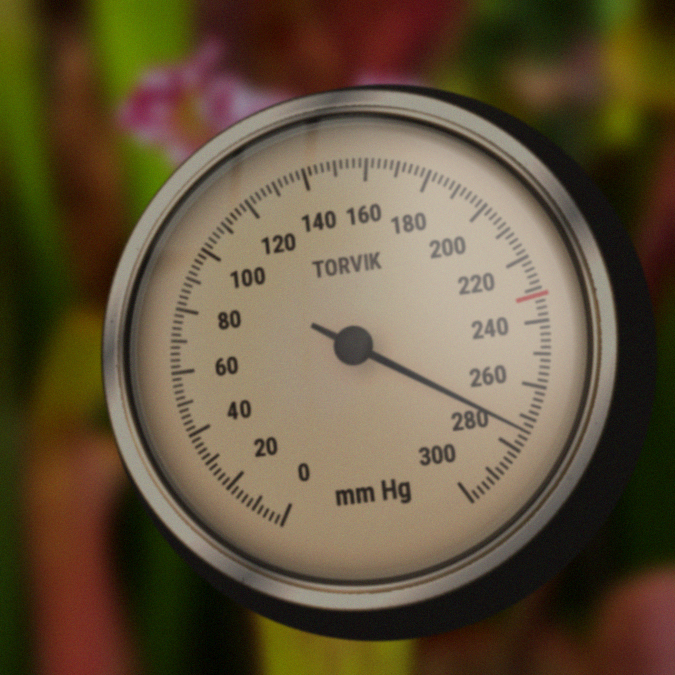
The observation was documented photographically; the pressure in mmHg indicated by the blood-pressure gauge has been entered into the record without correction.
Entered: 274 mmHg
